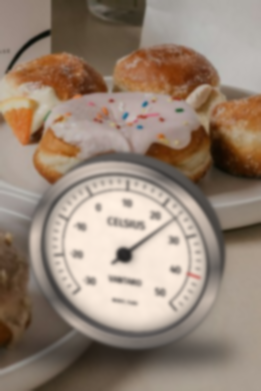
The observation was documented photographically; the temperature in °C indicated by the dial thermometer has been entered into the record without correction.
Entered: 24 °C
